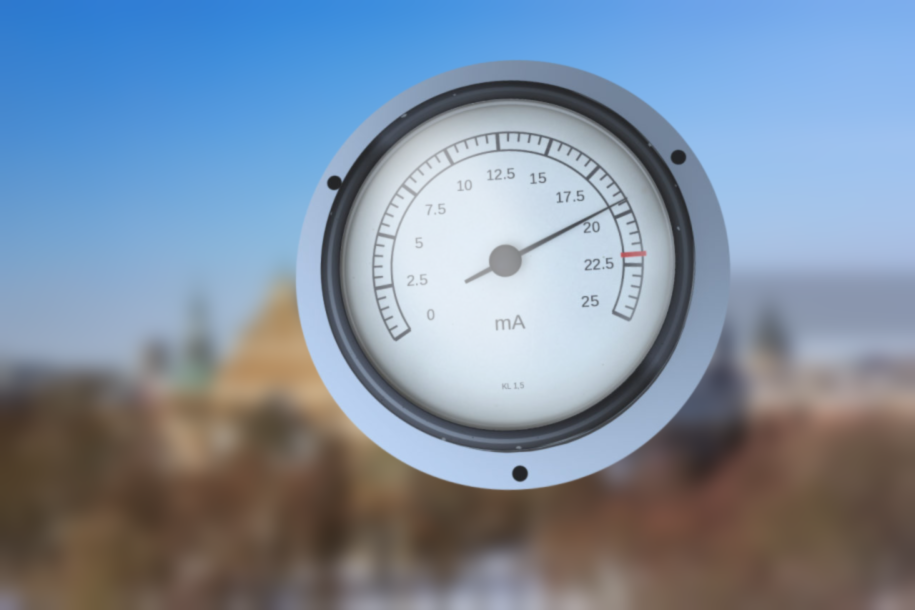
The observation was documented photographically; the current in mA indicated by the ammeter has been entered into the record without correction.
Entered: 19.5 mA
